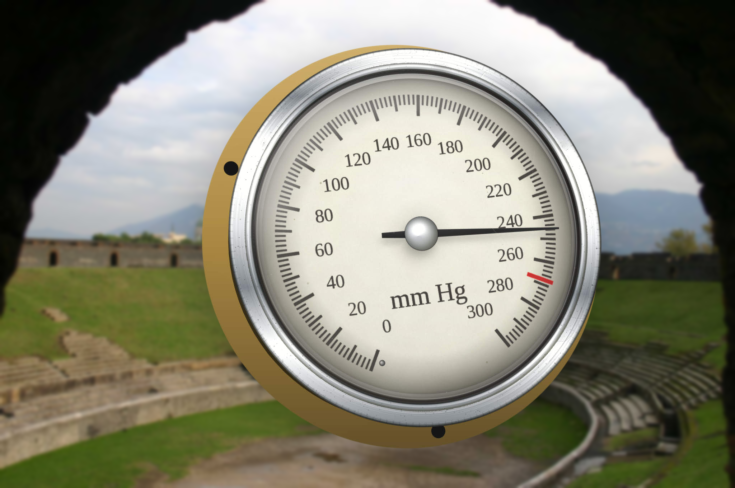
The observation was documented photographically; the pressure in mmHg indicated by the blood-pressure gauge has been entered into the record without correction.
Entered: 246 mmHg
